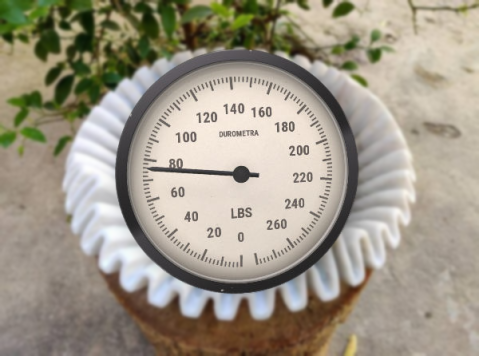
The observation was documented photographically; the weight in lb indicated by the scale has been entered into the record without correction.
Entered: 76 lb
